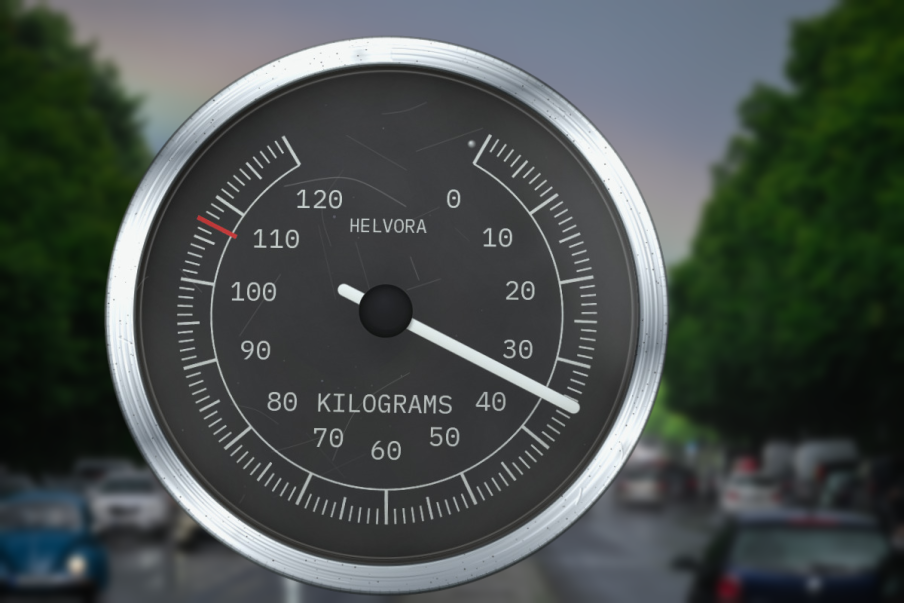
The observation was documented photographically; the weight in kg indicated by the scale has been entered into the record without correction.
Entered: 35 kg
